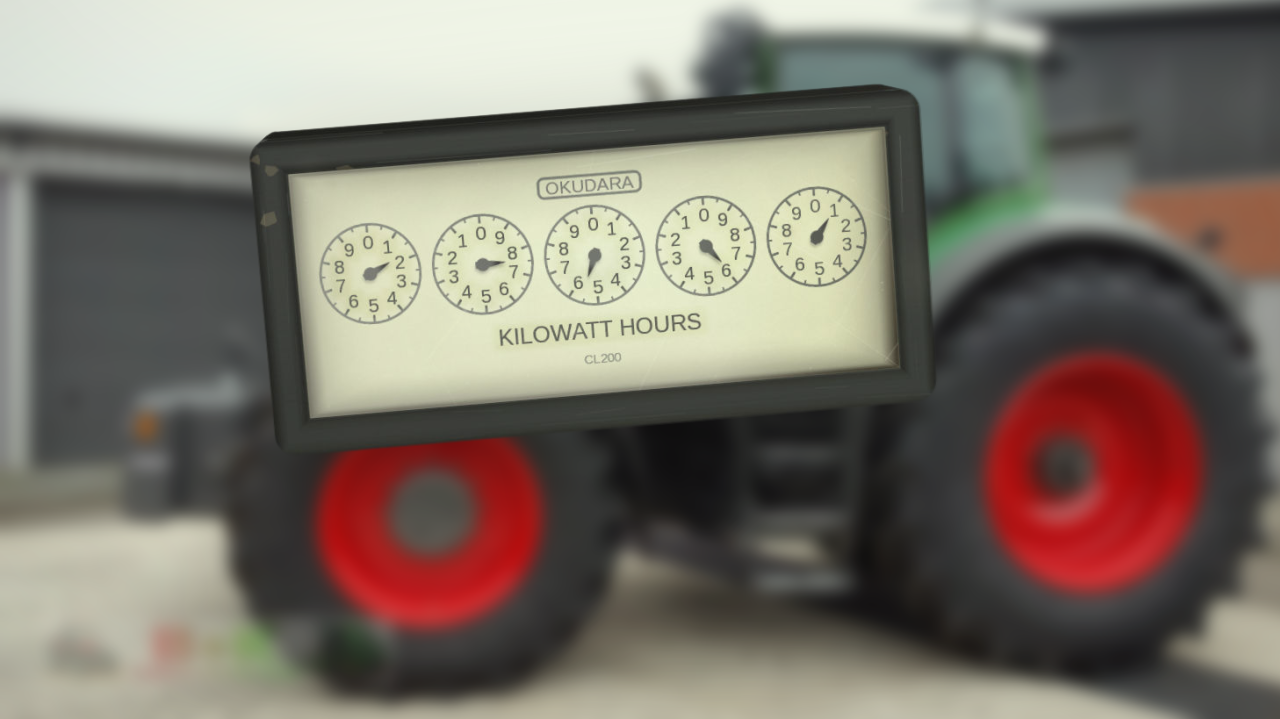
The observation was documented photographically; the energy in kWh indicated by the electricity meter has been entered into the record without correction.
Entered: 17561 kWh
